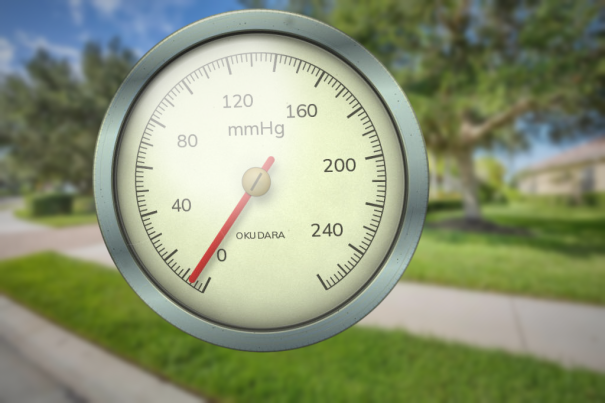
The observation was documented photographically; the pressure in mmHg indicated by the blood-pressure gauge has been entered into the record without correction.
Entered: 6 mmHg
